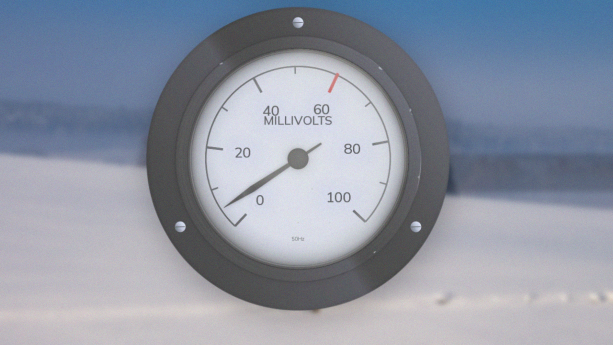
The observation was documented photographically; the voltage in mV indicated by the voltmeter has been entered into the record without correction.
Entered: 5 mV
